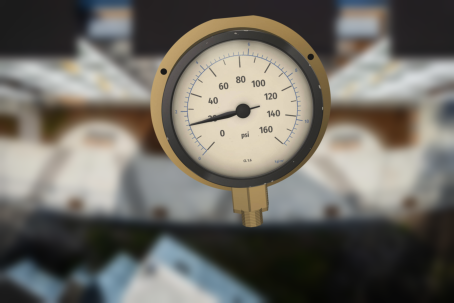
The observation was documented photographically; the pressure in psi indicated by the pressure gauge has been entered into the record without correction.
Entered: 20 psi
